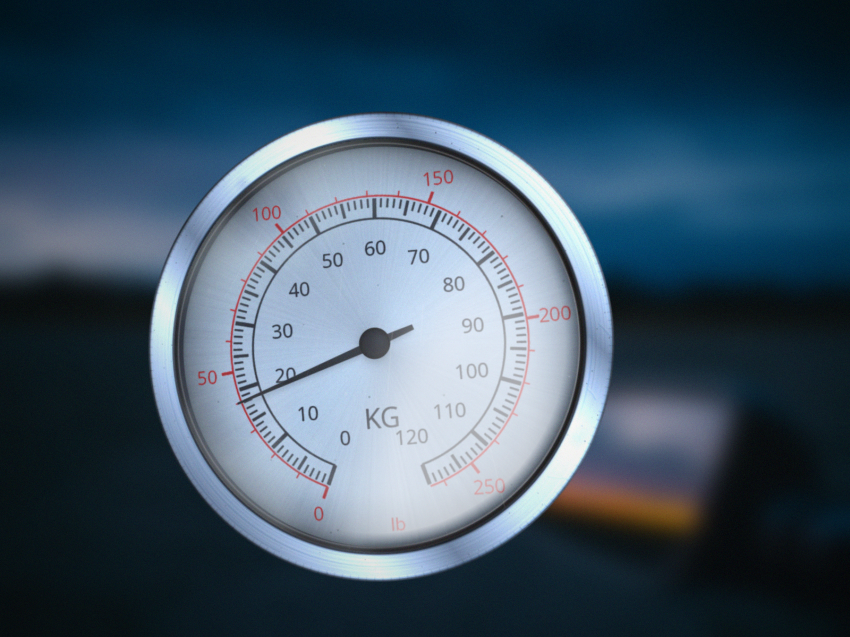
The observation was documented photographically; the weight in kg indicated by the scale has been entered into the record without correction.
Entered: 18 kg
